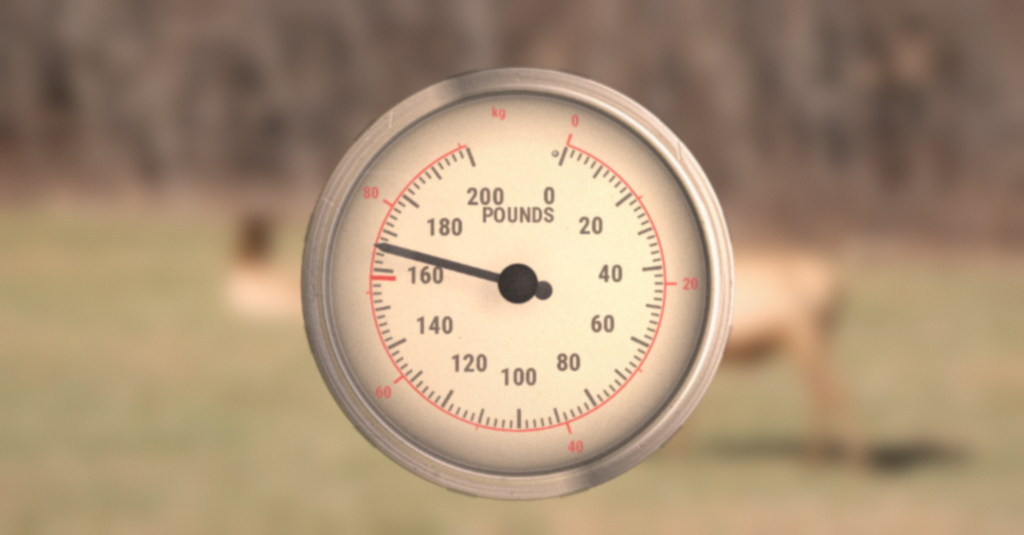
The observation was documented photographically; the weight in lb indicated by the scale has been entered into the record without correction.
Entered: 166 lb
